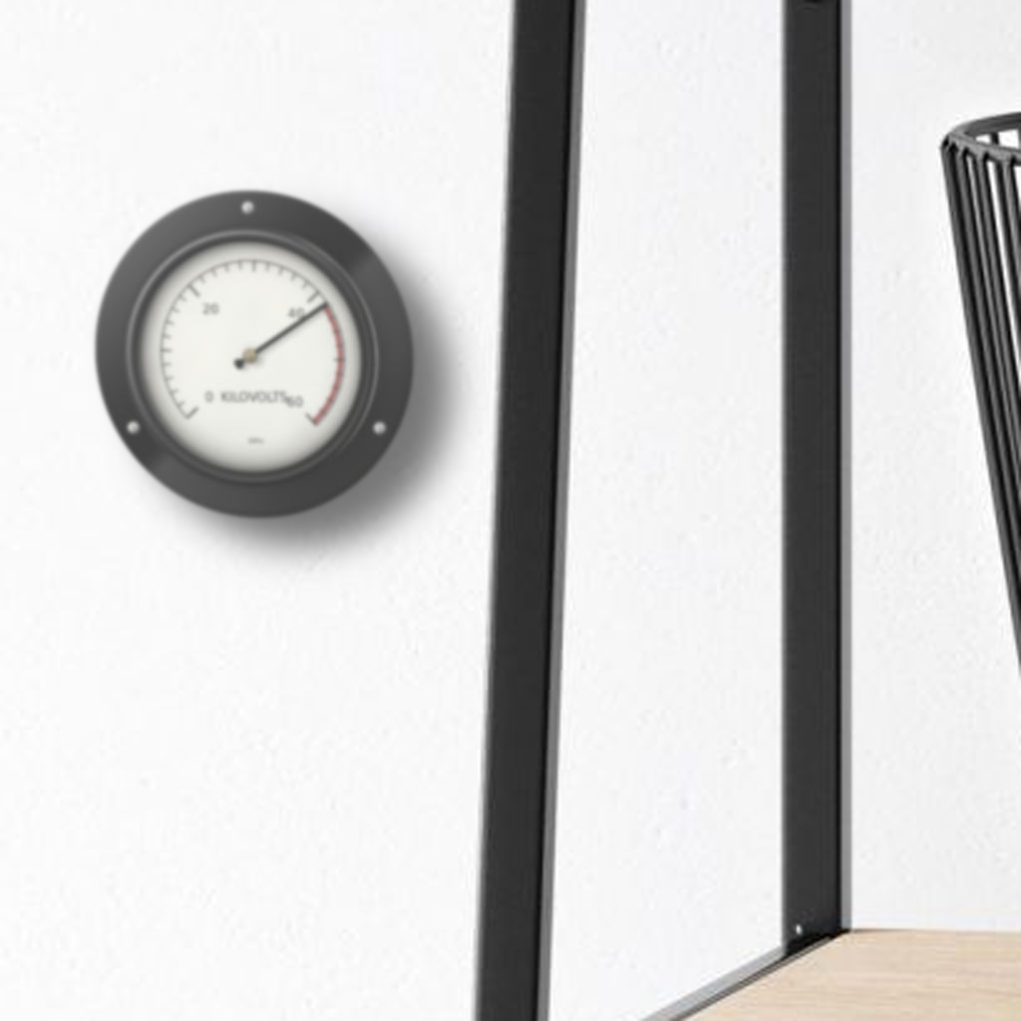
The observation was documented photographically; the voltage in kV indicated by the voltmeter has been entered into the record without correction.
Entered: 42 kV
